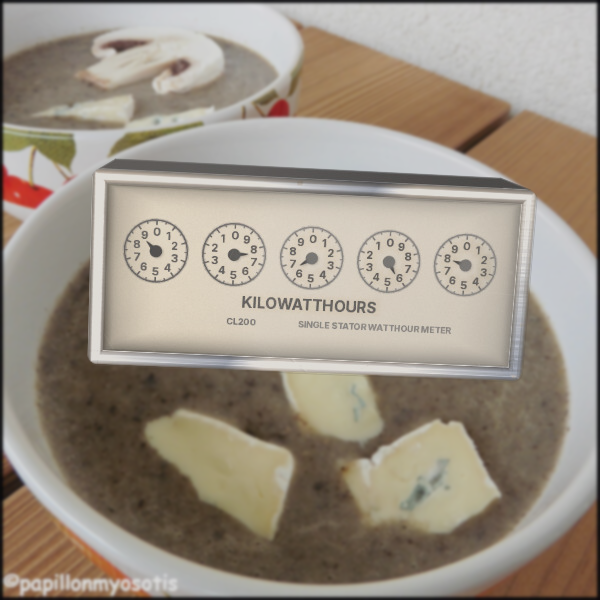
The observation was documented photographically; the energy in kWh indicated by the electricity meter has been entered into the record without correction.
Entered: 87658 kWh
